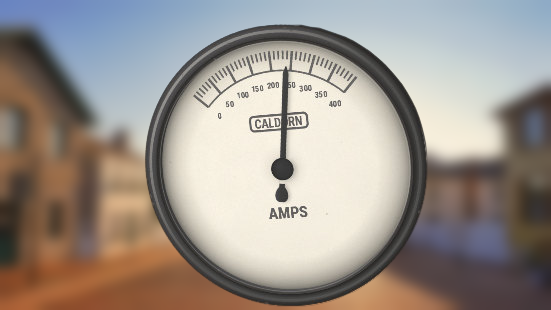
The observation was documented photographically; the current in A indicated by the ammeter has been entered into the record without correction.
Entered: 240 A
